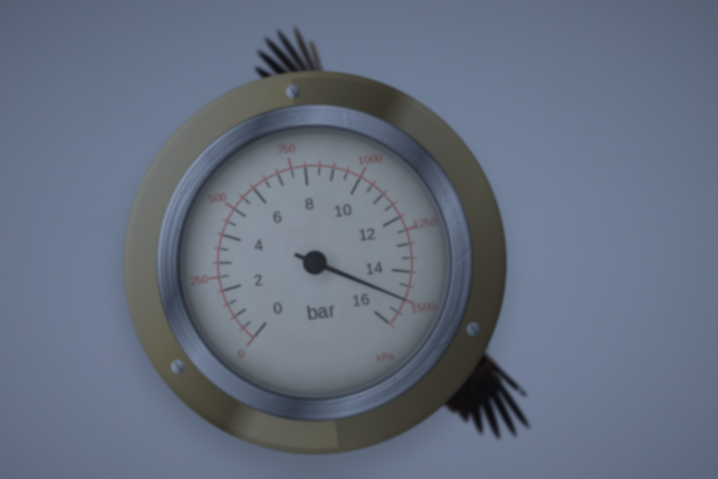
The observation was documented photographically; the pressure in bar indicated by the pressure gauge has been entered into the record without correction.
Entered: 15 bar
